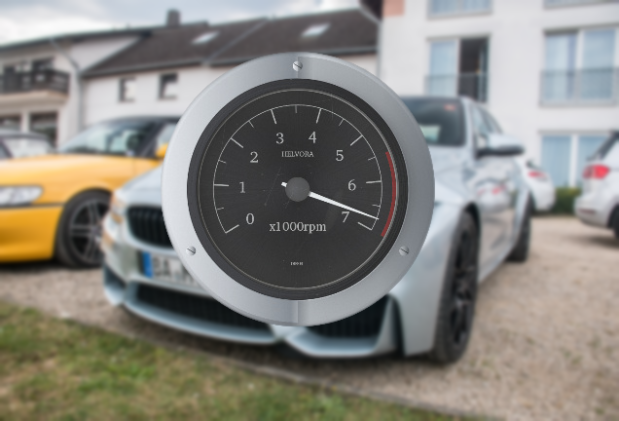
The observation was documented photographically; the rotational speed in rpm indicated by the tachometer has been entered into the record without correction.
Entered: 6750 rpm
